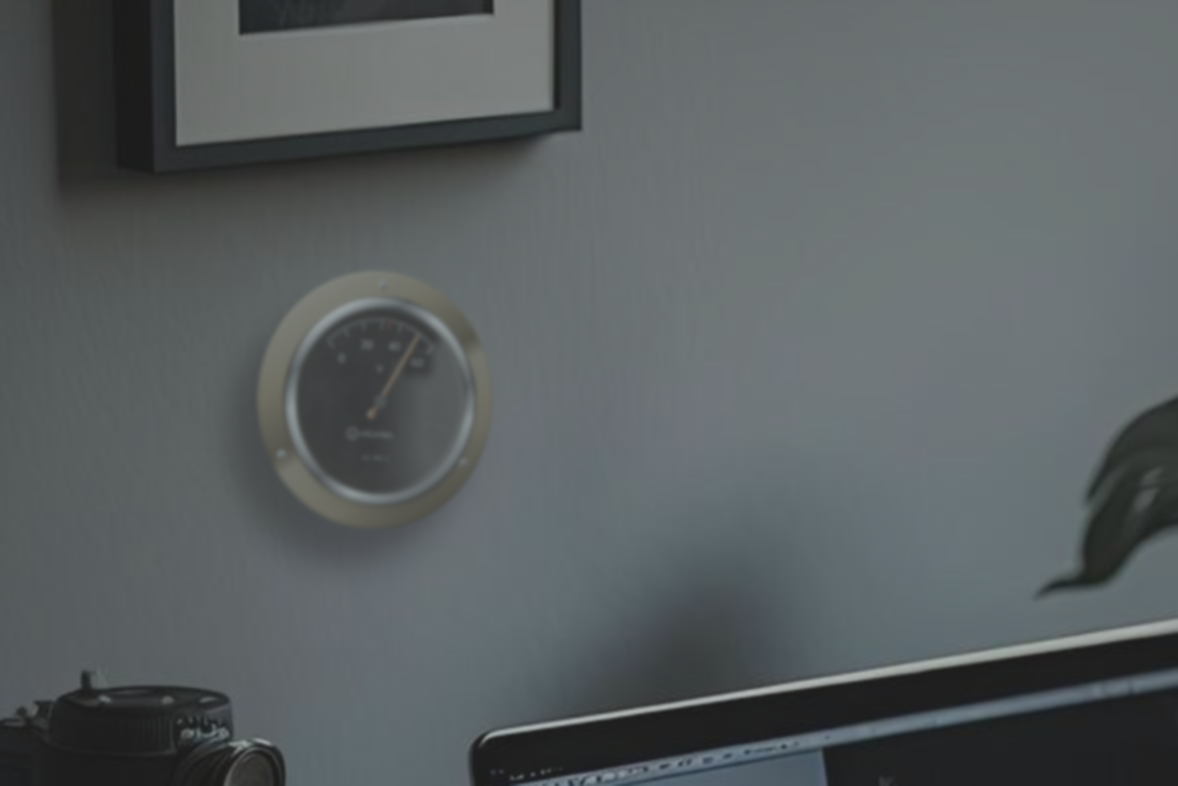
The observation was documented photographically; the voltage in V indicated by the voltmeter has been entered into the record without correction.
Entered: 50 V
